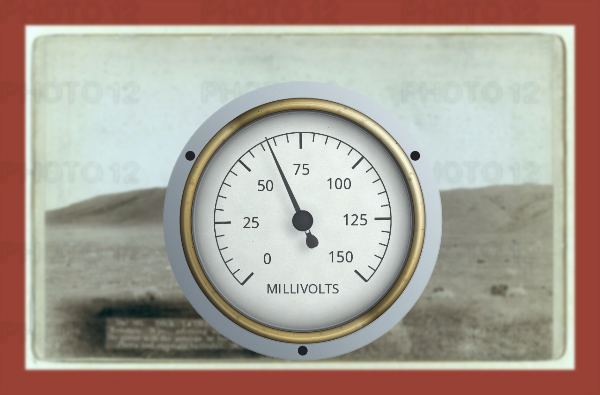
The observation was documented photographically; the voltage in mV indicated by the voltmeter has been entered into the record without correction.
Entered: 62.5 mV
